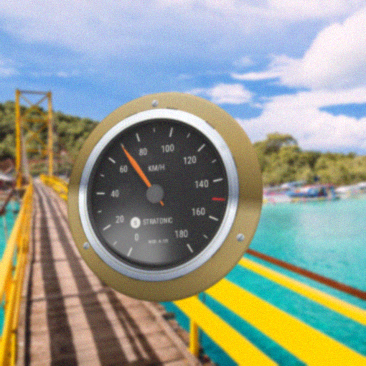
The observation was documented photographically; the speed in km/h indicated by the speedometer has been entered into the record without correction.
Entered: 70 km/h
